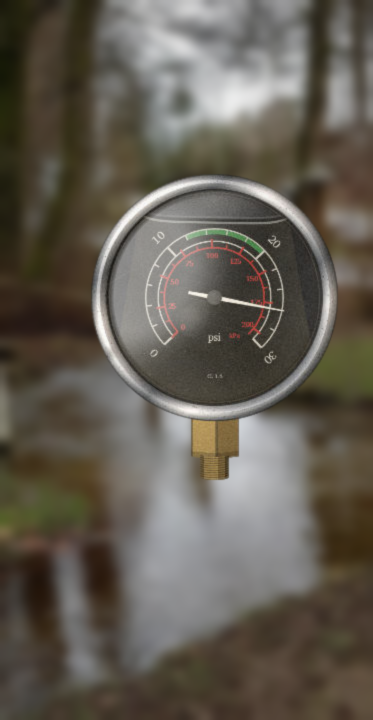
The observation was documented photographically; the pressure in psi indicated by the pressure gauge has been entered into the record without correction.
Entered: 26 psi
